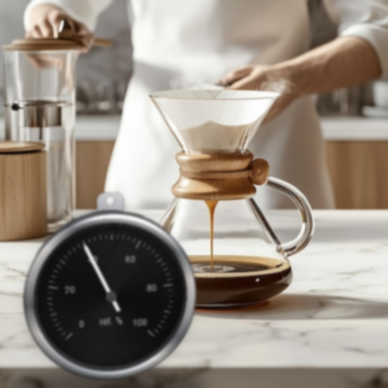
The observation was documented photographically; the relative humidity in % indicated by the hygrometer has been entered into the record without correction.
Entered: 40 %
